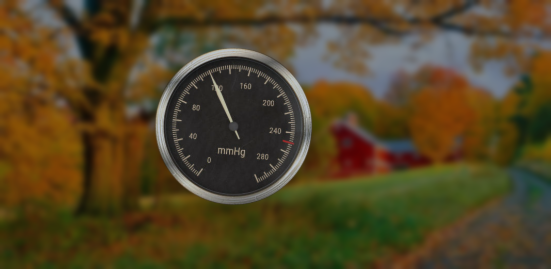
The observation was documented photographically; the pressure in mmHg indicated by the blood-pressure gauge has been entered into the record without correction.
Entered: 120 mmHg
